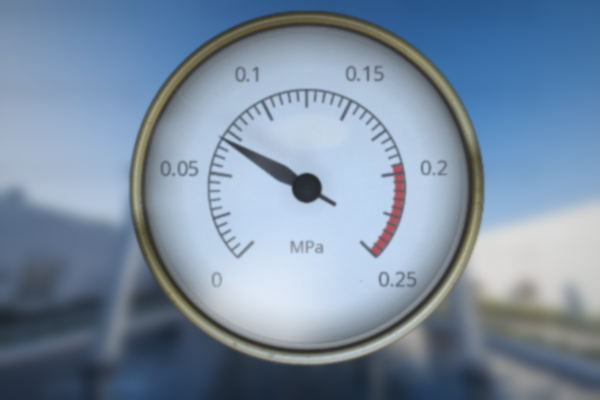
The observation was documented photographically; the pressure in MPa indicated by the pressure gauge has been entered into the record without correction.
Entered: 0.07 MPa
